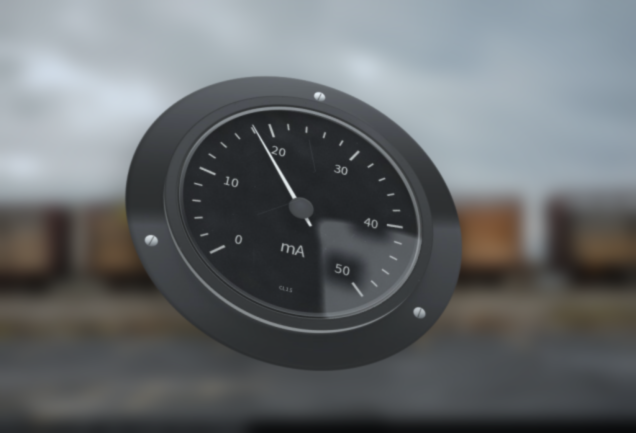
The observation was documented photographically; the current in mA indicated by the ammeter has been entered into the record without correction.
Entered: 18 mA
